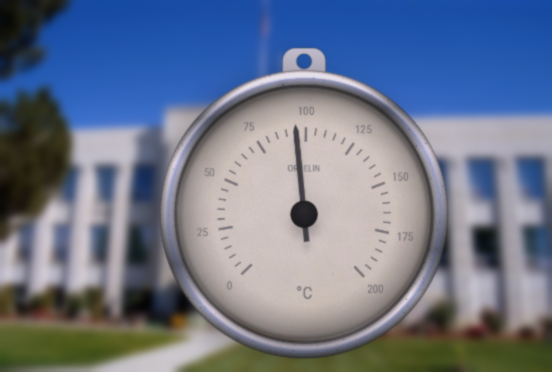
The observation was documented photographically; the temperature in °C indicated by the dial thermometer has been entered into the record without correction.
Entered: 95 °C
